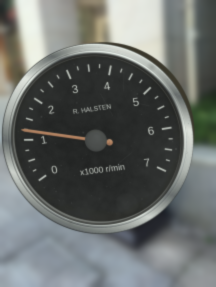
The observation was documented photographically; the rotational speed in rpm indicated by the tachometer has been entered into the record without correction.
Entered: 1250 rpm
